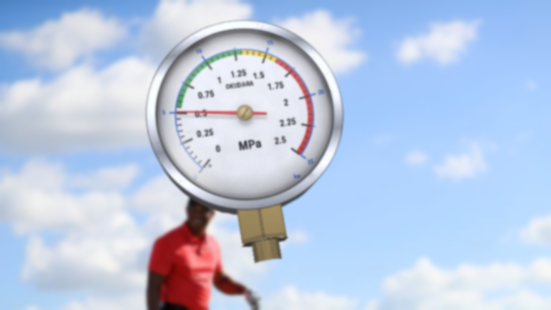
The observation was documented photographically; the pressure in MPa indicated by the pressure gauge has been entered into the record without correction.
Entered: 0.5 MPa
